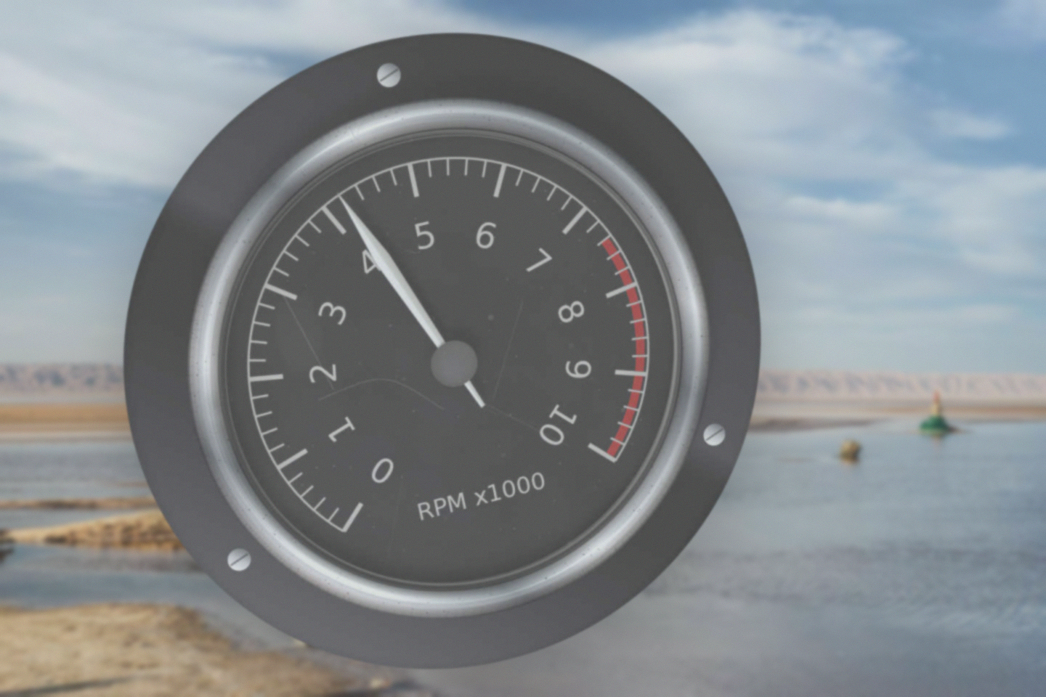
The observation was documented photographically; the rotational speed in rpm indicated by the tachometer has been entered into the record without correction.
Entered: 4200 rpm
